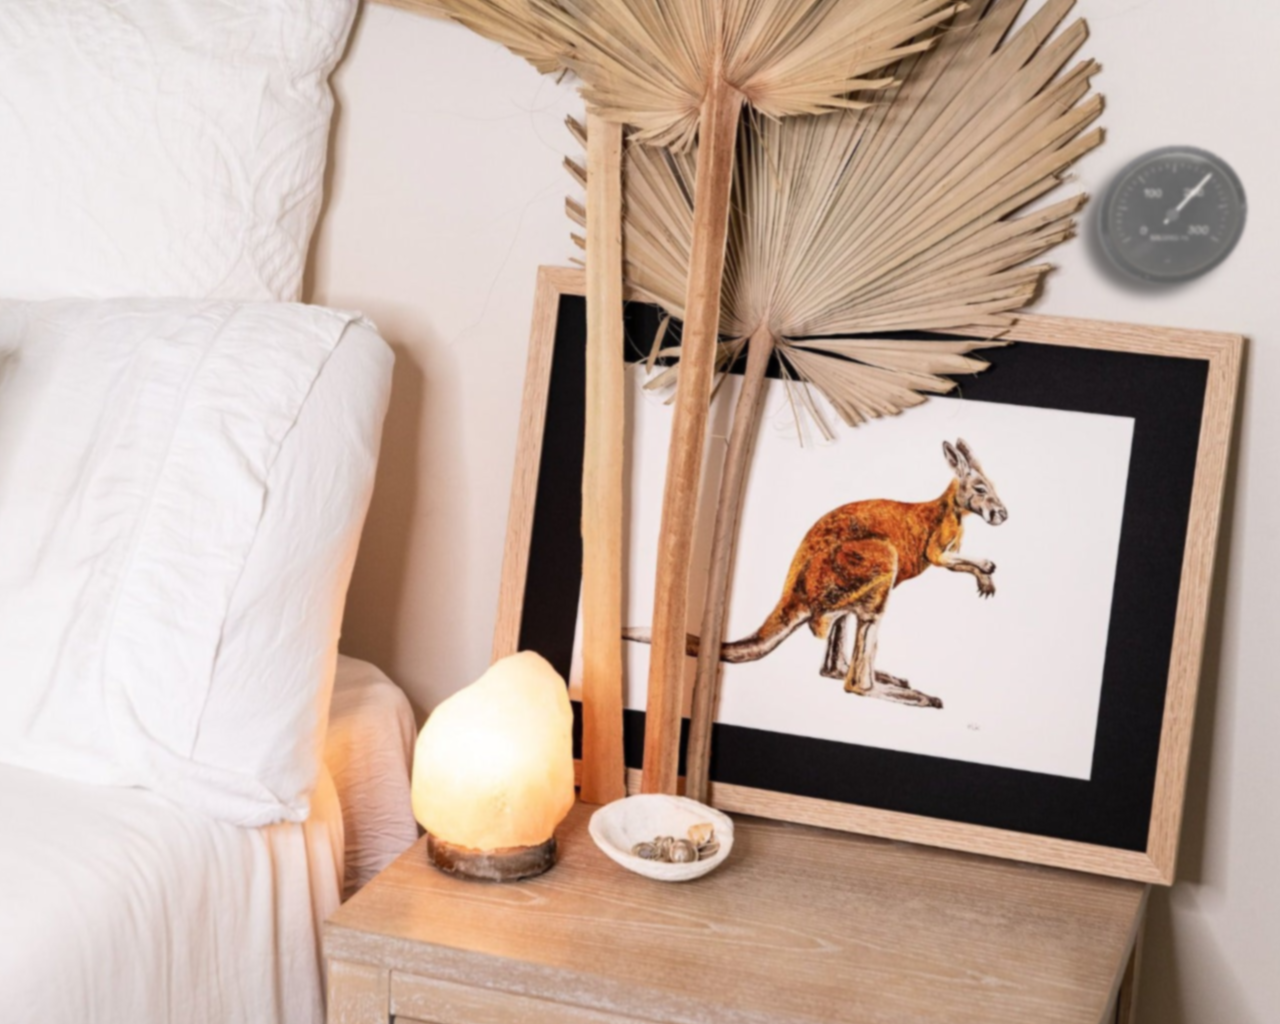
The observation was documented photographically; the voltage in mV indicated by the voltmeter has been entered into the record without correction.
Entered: 200 mV
